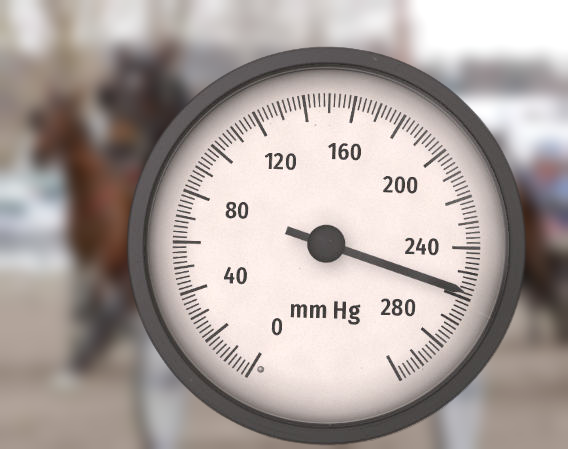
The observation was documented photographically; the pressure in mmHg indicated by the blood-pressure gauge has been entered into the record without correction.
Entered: 258 mmHg
